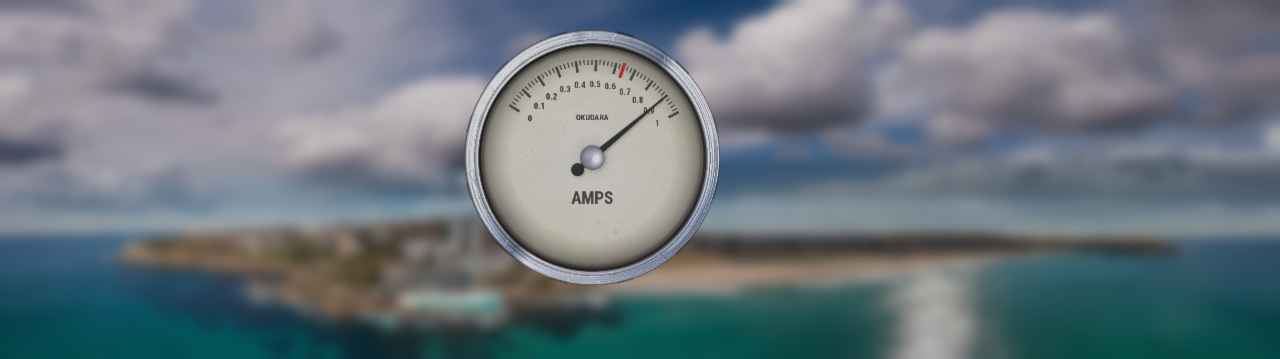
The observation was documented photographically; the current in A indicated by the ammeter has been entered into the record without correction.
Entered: 0.9 A
